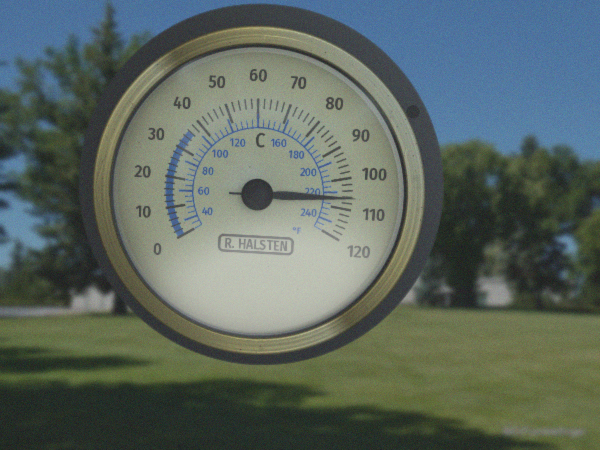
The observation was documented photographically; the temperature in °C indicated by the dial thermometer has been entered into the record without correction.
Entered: 106 °C
